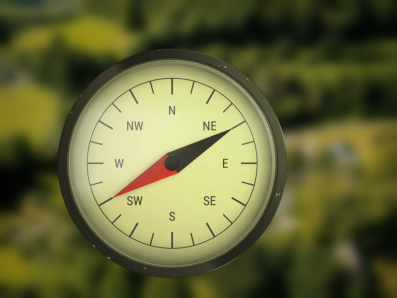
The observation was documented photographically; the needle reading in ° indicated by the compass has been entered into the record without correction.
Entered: 240 °
